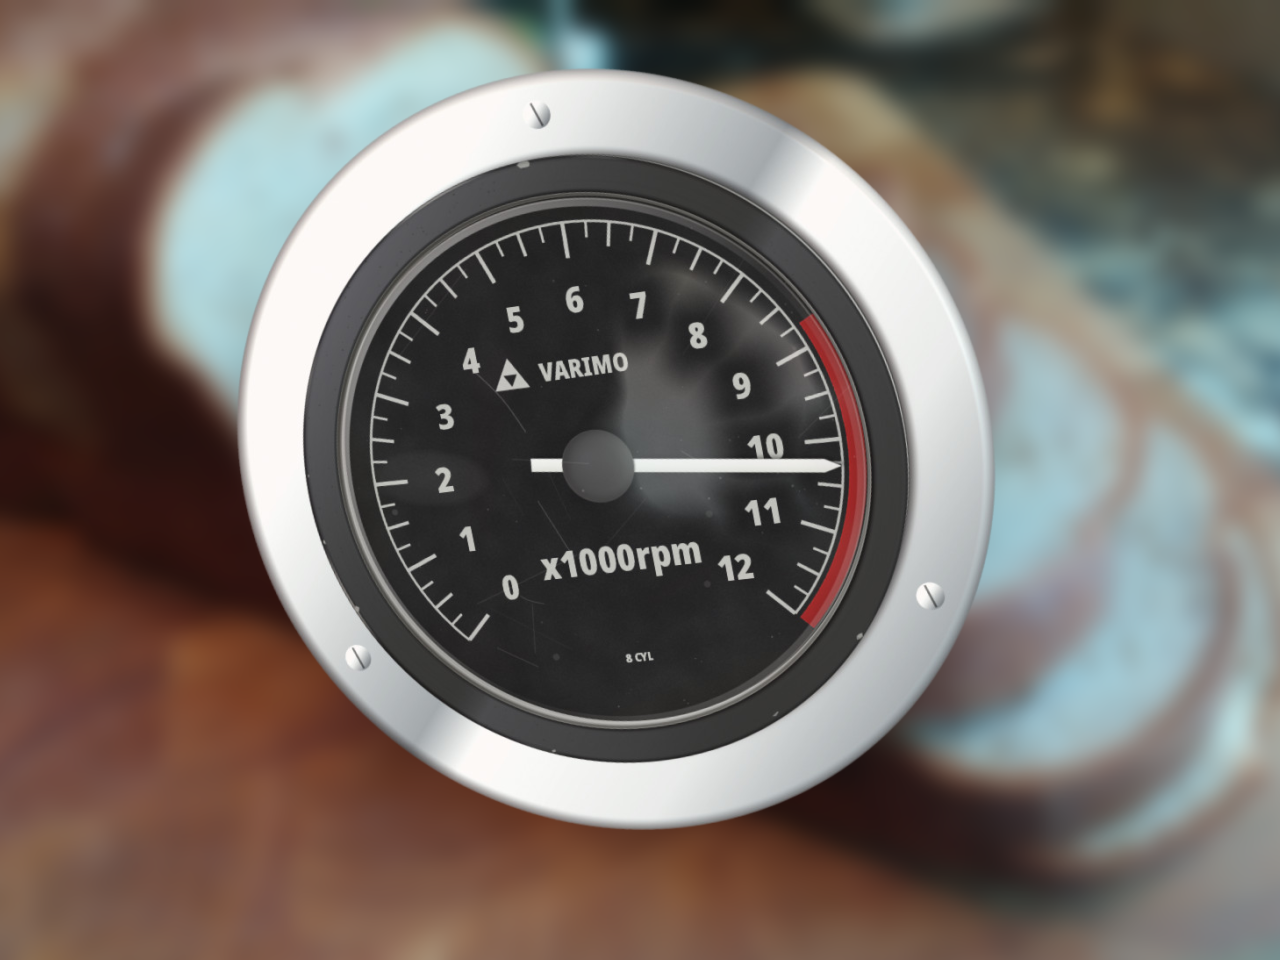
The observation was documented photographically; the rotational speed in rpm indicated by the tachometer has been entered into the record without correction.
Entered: 10250 rpm
